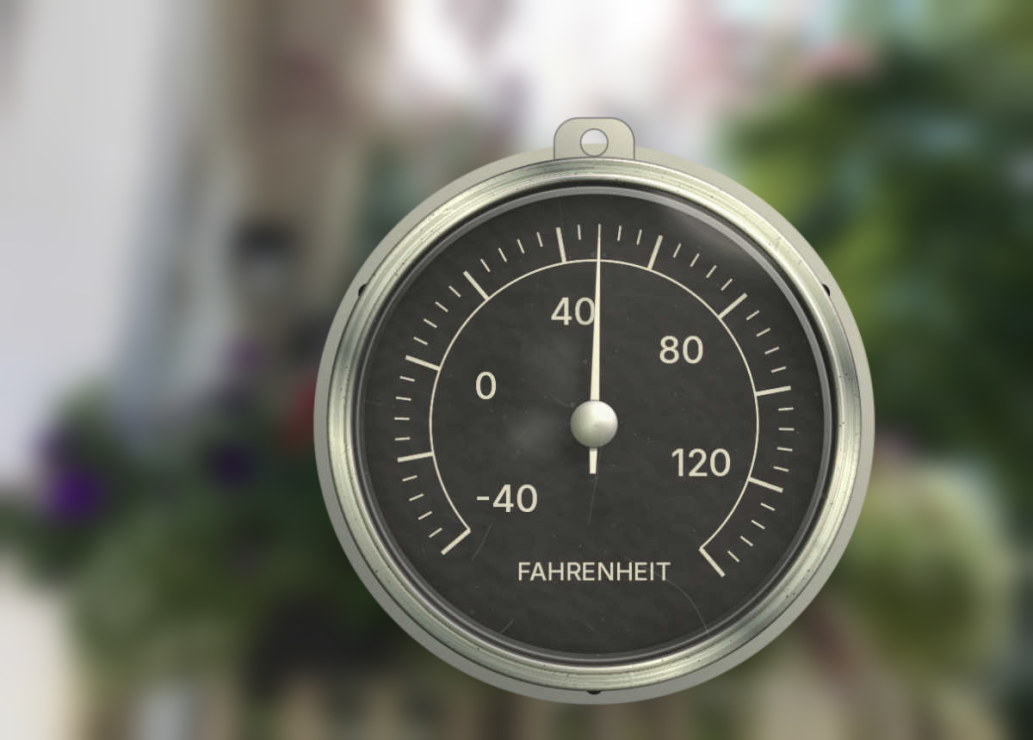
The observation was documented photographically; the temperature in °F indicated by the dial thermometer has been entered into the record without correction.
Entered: 48 °F
